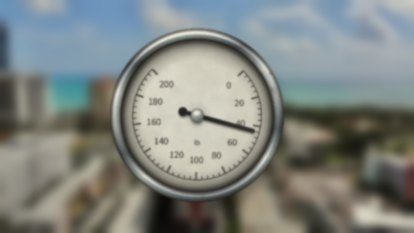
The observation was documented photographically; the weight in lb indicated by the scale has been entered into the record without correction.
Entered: 44 lb
